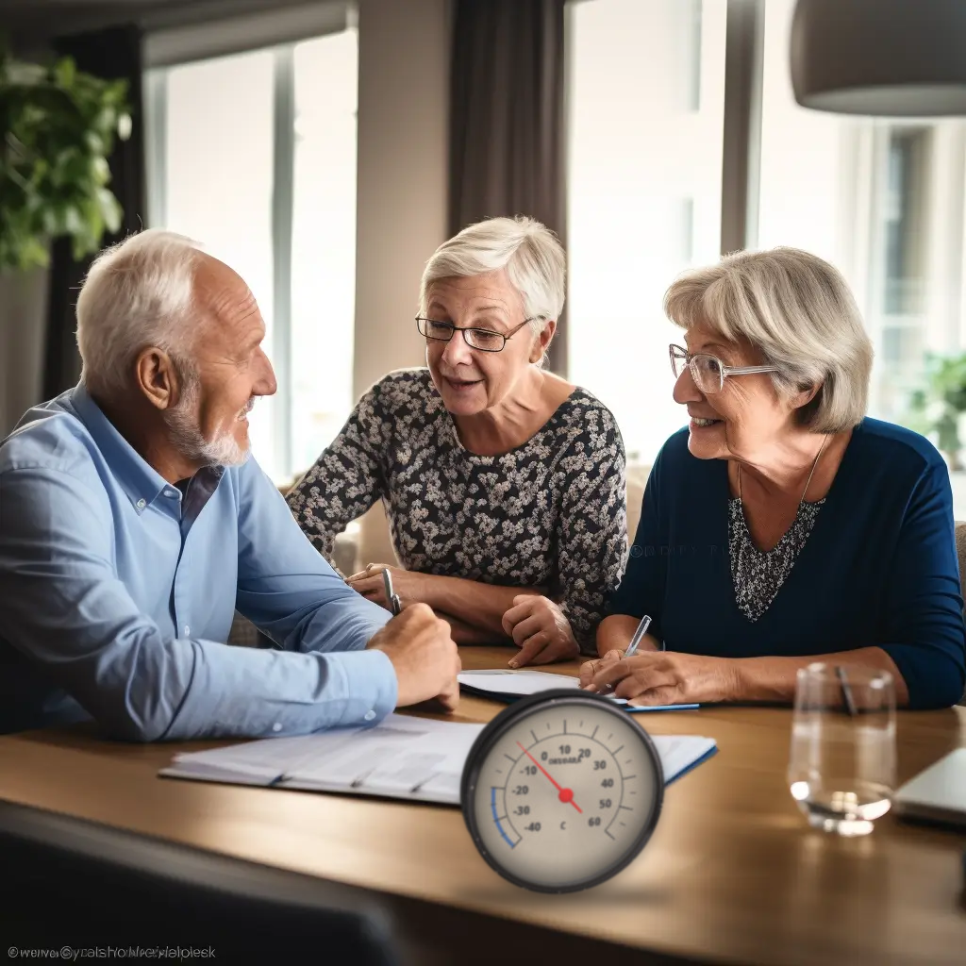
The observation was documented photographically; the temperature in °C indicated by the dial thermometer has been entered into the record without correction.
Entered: -5 °C
